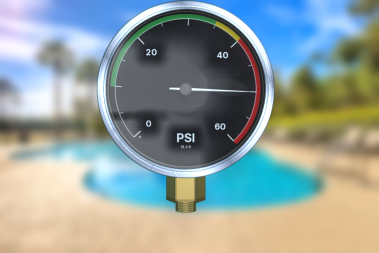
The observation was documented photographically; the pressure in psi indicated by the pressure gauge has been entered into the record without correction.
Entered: 50 psi
